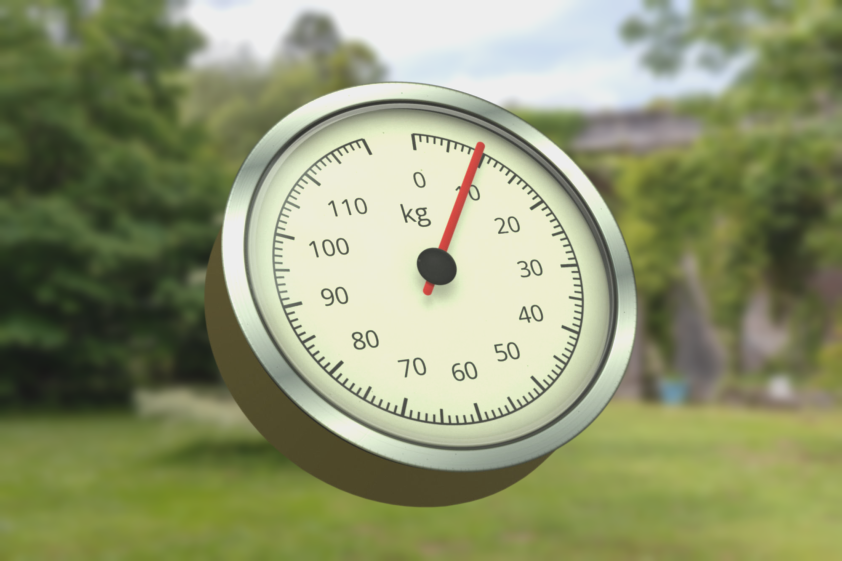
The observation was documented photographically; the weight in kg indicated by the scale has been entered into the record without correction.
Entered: 9 kg
